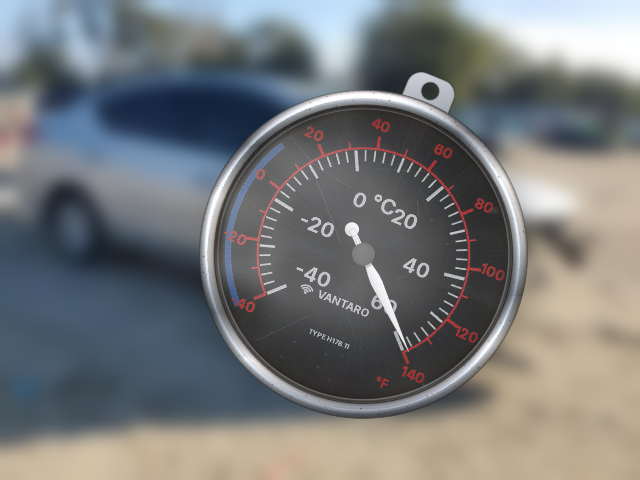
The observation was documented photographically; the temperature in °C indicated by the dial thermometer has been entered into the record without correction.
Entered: 59 °C
